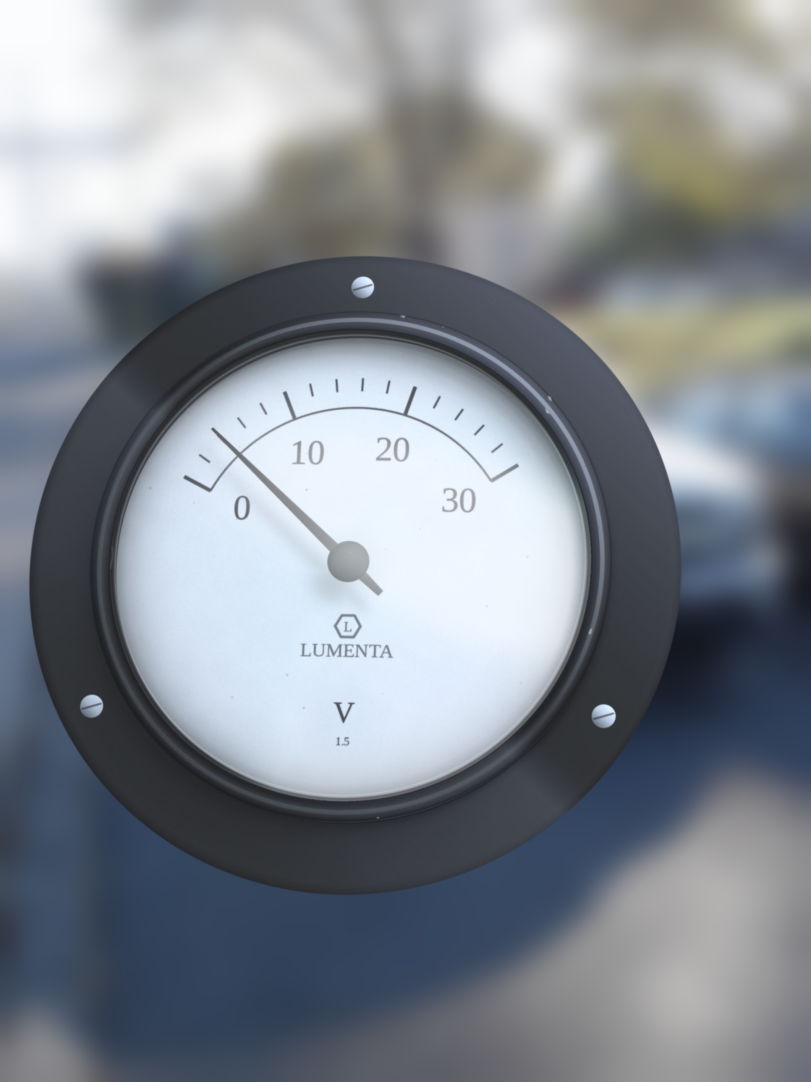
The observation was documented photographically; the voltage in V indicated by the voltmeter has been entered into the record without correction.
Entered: 4 V
